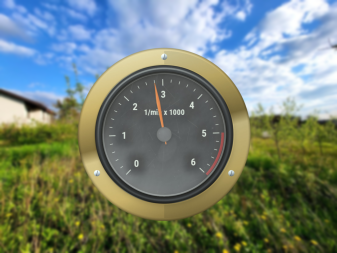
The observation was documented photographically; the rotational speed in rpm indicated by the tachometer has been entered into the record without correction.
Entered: 2800 rpm
